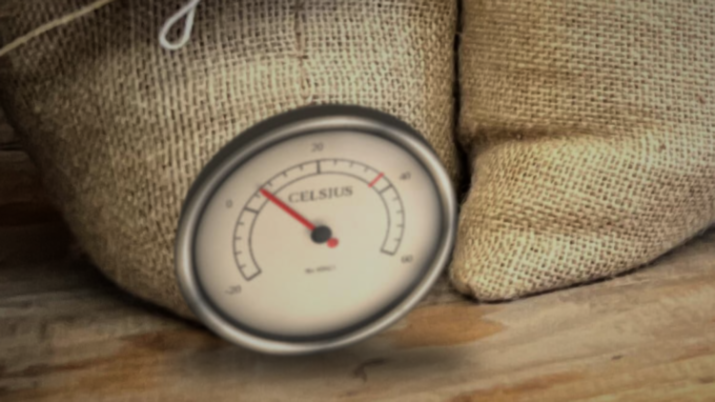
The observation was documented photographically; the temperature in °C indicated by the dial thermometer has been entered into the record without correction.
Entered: 6 °C
